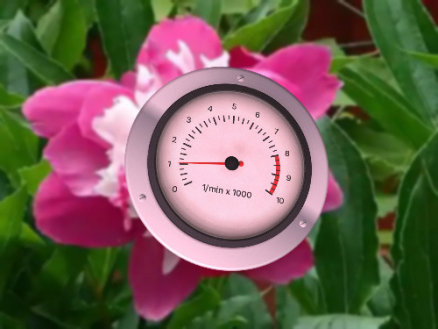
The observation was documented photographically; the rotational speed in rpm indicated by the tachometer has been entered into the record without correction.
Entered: 1000 rpm
